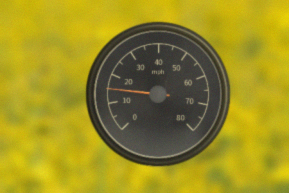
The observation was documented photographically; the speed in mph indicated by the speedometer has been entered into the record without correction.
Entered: 15 mph
